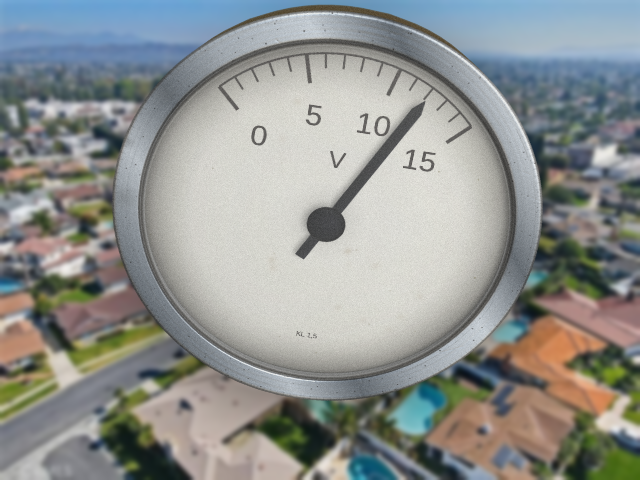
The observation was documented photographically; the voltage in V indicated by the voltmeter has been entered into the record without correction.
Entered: 12 V
